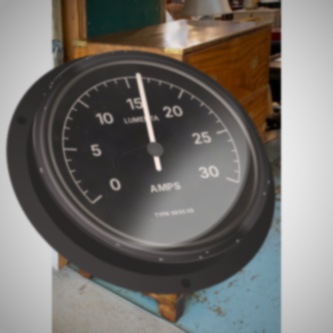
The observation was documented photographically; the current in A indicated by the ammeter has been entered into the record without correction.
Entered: 16 A
